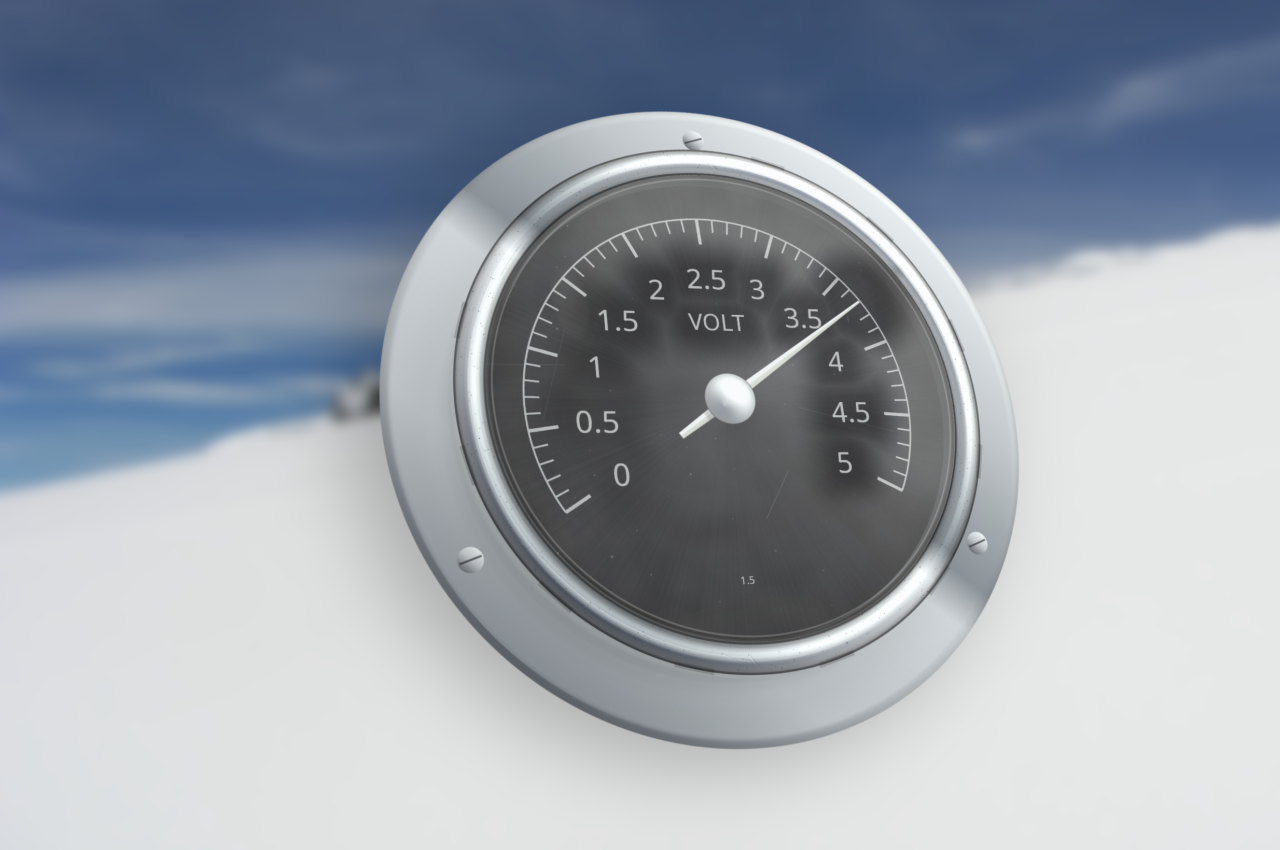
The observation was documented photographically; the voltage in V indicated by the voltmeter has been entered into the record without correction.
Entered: 3.7 V
